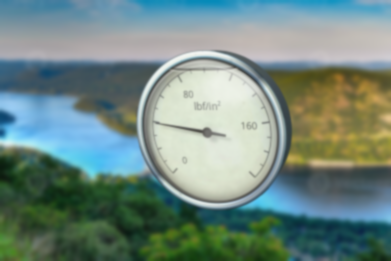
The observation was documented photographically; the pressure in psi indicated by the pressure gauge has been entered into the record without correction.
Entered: 40 psi
